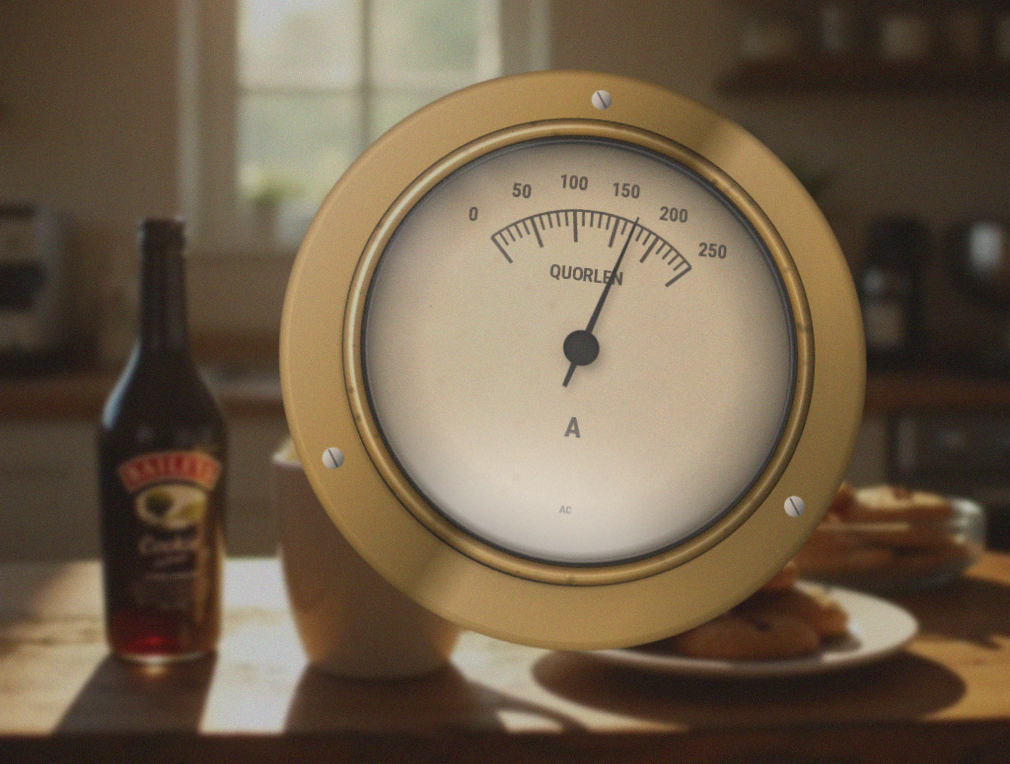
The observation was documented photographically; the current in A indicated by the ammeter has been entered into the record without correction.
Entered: 170 A
